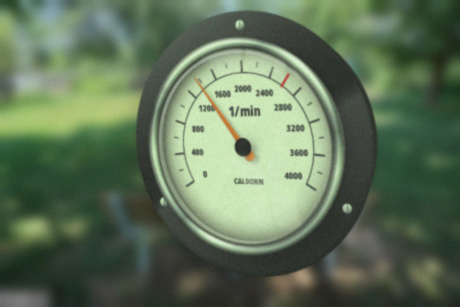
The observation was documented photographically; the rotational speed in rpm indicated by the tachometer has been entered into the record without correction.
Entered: 1400 rpm
